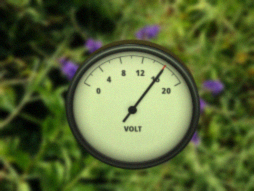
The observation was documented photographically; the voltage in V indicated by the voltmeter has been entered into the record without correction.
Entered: 16 V
